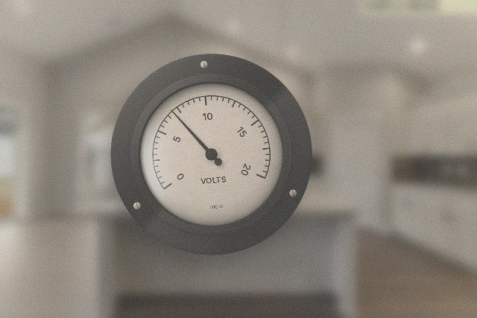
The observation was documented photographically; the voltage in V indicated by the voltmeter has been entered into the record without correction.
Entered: 7 V
